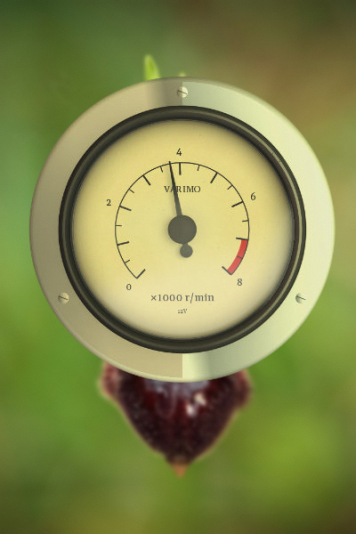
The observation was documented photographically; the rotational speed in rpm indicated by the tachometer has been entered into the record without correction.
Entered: 3750 rpm
